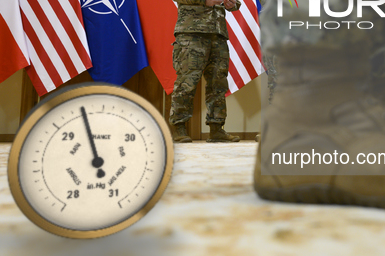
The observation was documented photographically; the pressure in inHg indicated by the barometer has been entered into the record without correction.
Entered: 29.3 inHg
